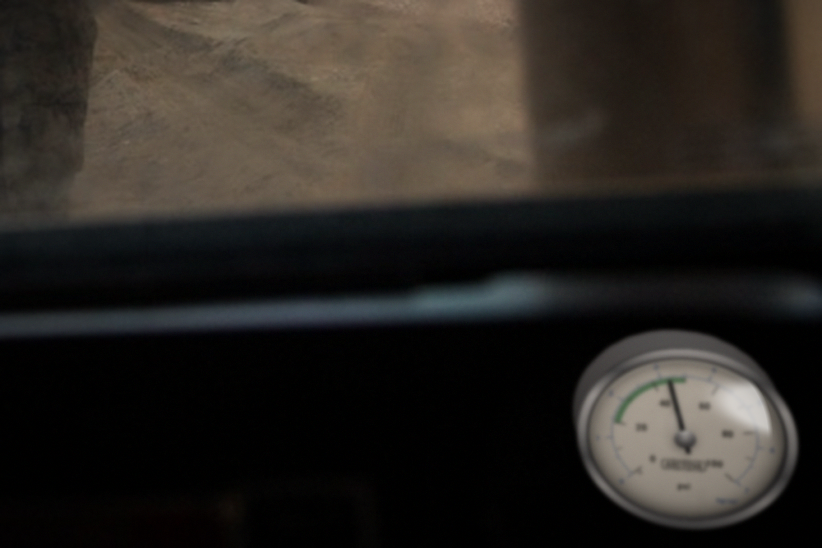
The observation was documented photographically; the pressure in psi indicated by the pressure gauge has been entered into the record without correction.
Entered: 45 psi
